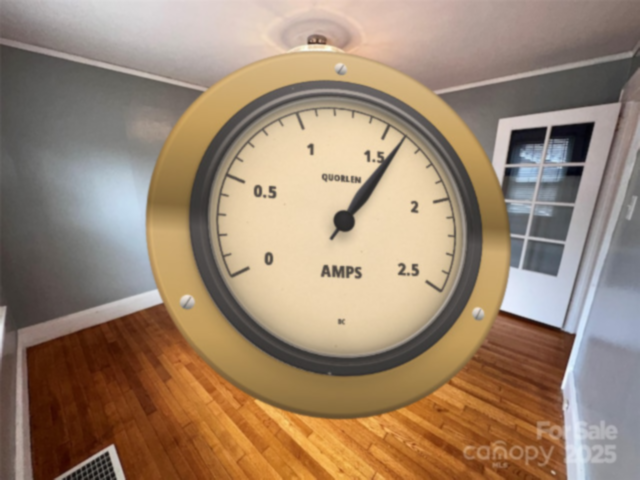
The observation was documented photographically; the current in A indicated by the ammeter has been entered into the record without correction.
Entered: 1.6 A
